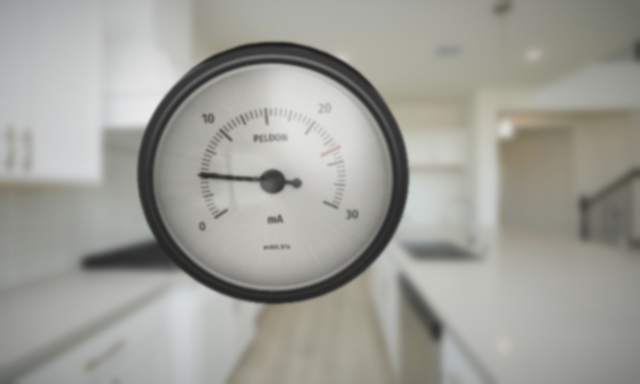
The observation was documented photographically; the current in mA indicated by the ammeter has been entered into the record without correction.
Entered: 5 mA
